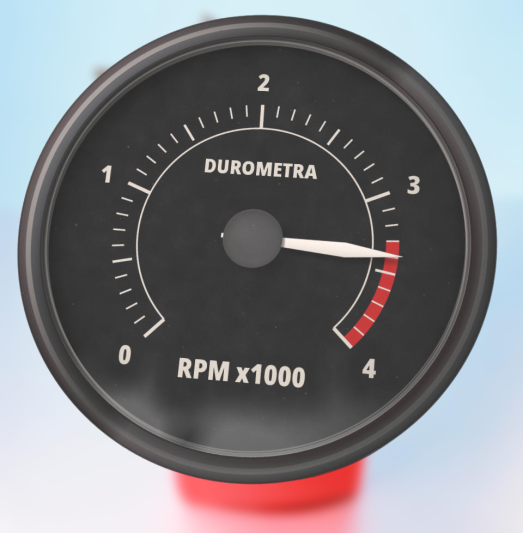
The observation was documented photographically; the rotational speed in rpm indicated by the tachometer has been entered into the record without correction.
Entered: 3400 rpm
